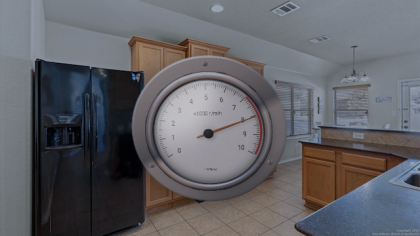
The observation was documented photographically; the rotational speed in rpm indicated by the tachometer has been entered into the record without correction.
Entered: 8000 rpm
